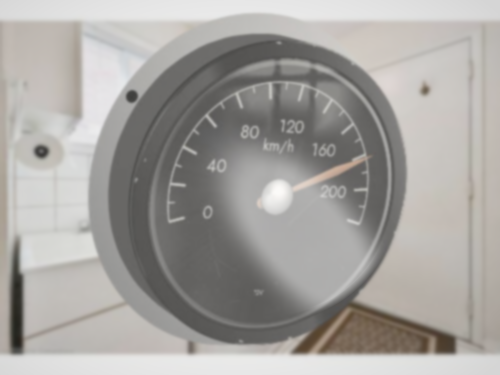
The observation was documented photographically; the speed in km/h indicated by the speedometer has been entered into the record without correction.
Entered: 180 km/h
